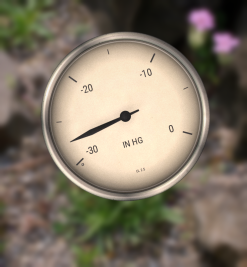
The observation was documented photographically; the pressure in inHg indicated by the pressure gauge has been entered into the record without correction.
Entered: -27.5 inHg
